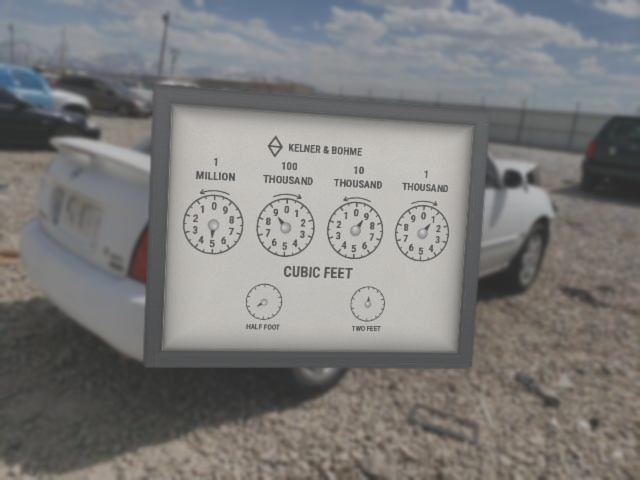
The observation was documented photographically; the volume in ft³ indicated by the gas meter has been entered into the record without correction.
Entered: 489100 ft³
